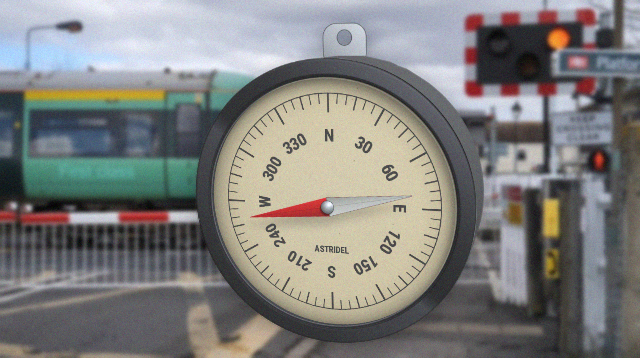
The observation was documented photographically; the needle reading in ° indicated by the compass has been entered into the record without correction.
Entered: 260 °
